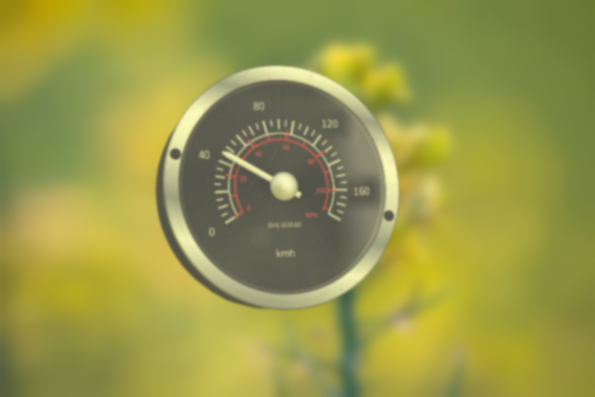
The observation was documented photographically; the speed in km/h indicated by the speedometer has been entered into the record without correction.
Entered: 45 km/h
